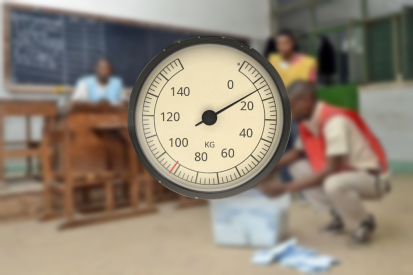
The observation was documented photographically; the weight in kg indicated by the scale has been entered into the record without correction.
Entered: 14 kg
